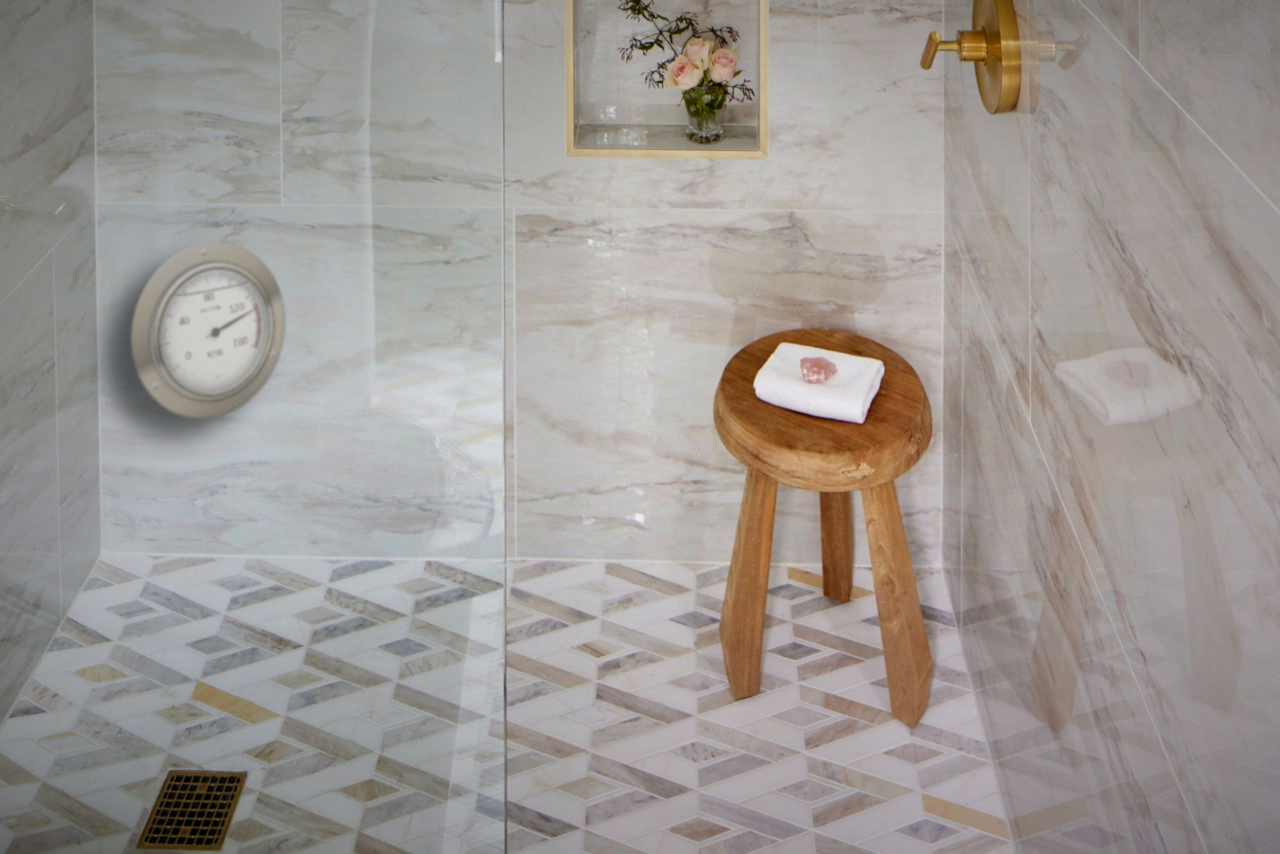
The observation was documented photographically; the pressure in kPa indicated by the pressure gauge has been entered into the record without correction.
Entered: 130 kPa
